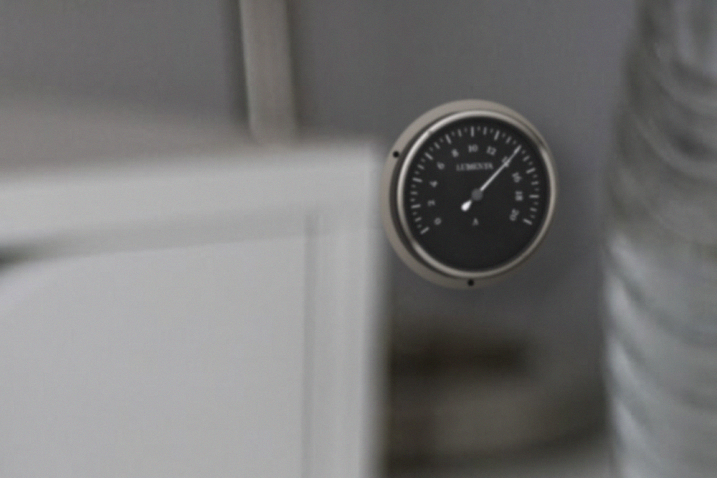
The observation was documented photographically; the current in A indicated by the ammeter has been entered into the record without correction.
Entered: 14 A
